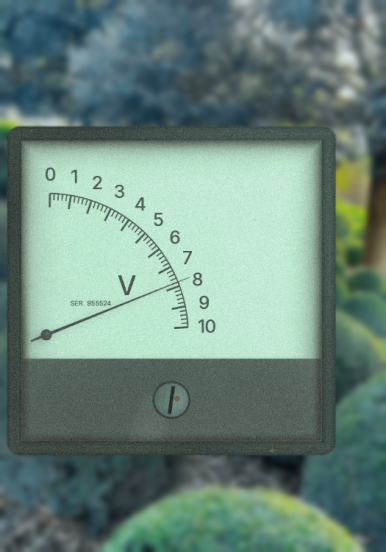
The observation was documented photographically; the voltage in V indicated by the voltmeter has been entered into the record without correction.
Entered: 7.8 V
